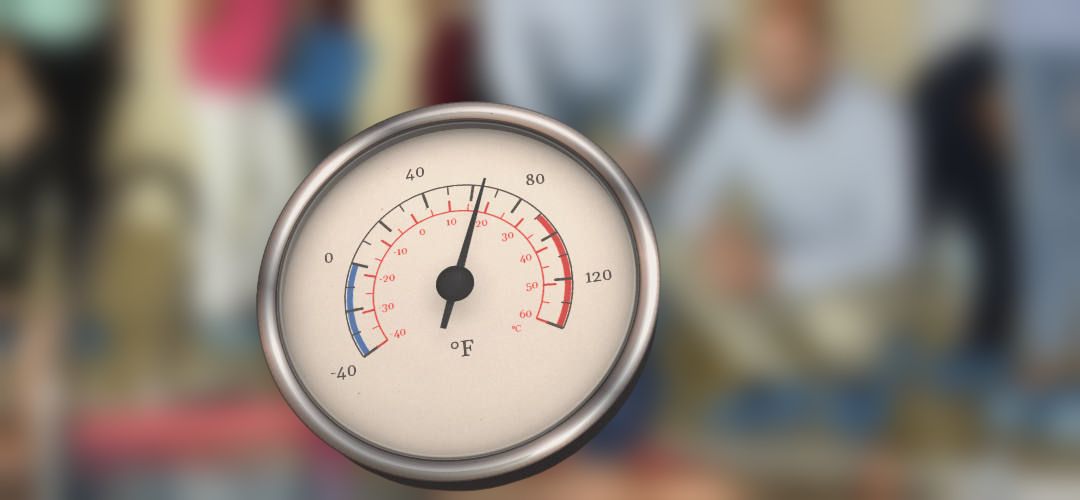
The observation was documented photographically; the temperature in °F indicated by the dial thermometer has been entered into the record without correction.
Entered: 65 °F
